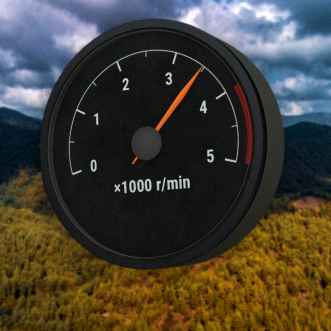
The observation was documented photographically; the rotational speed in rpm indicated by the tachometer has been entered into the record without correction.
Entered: 3500 rpm
